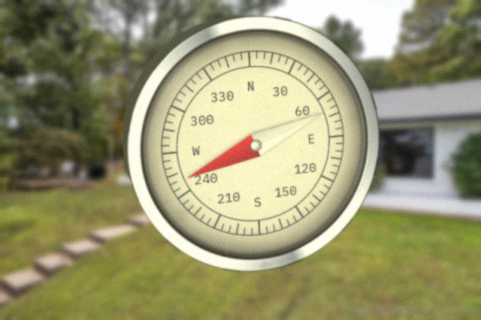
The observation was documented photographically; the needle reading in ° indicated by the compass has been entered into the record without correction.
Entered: 250 °
